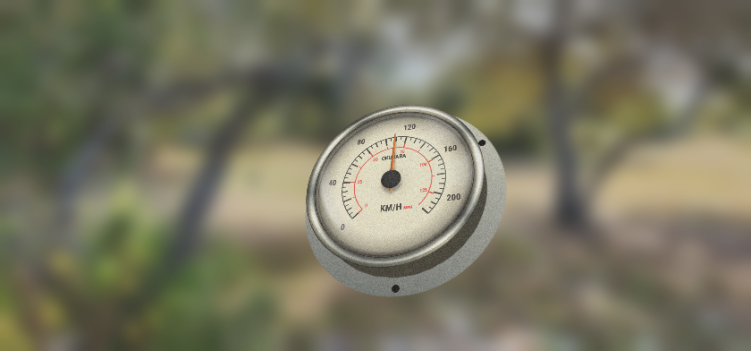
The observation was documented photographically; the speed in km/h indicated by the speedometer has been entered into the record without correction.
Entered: 110 km/h
